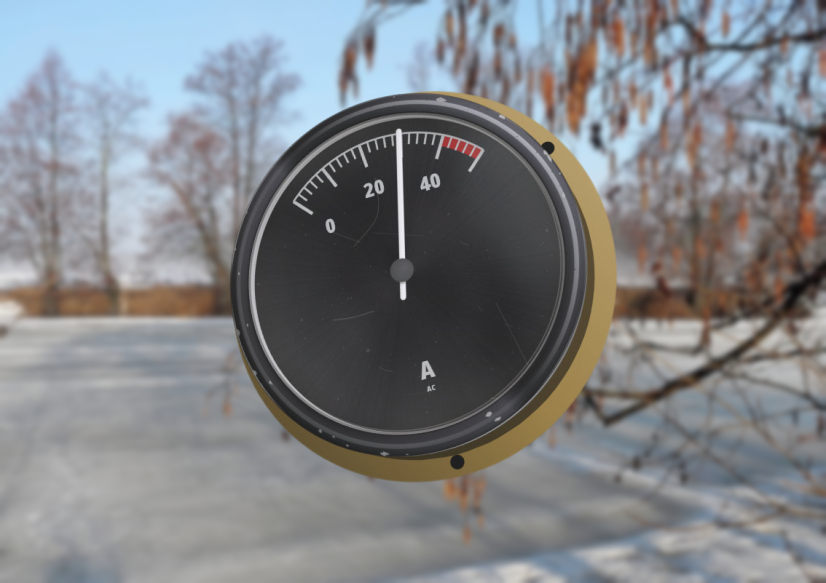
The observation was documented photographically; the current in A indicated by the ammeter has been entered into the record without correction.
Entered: 30 A
